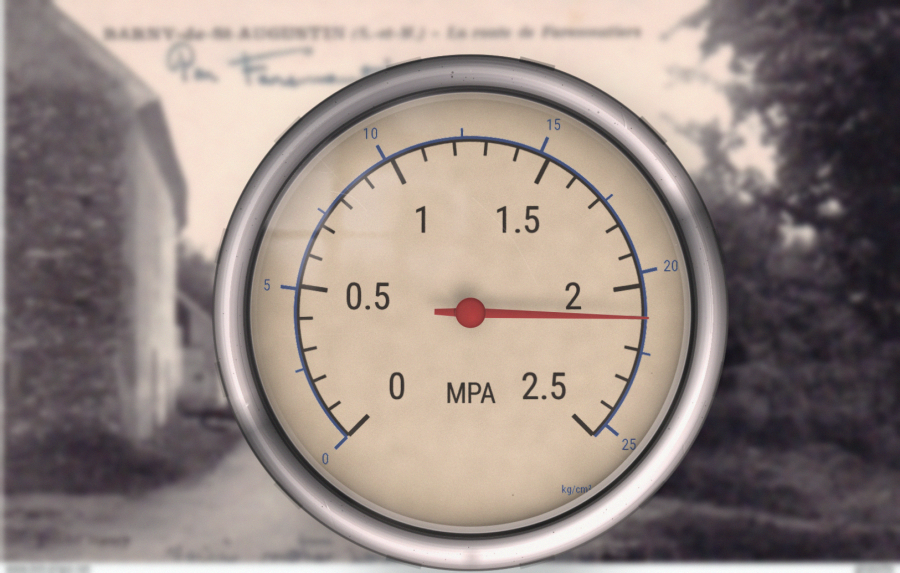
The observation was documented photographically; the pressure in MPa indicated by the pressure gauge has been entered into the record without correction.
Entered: 2.1 MPa
